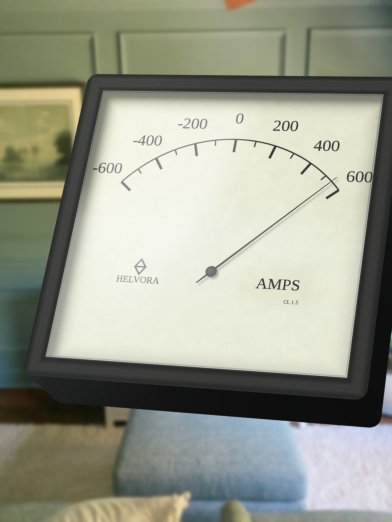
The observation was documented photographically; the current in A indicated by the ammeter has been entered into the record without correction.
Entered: 550 A
